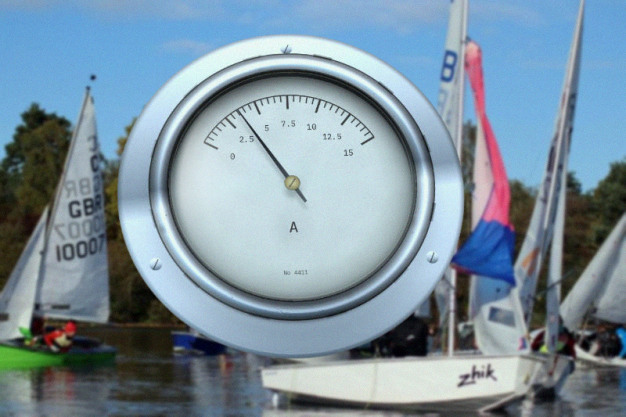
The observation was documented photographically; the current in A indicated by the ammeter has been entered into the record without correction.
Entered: 3.5 A
